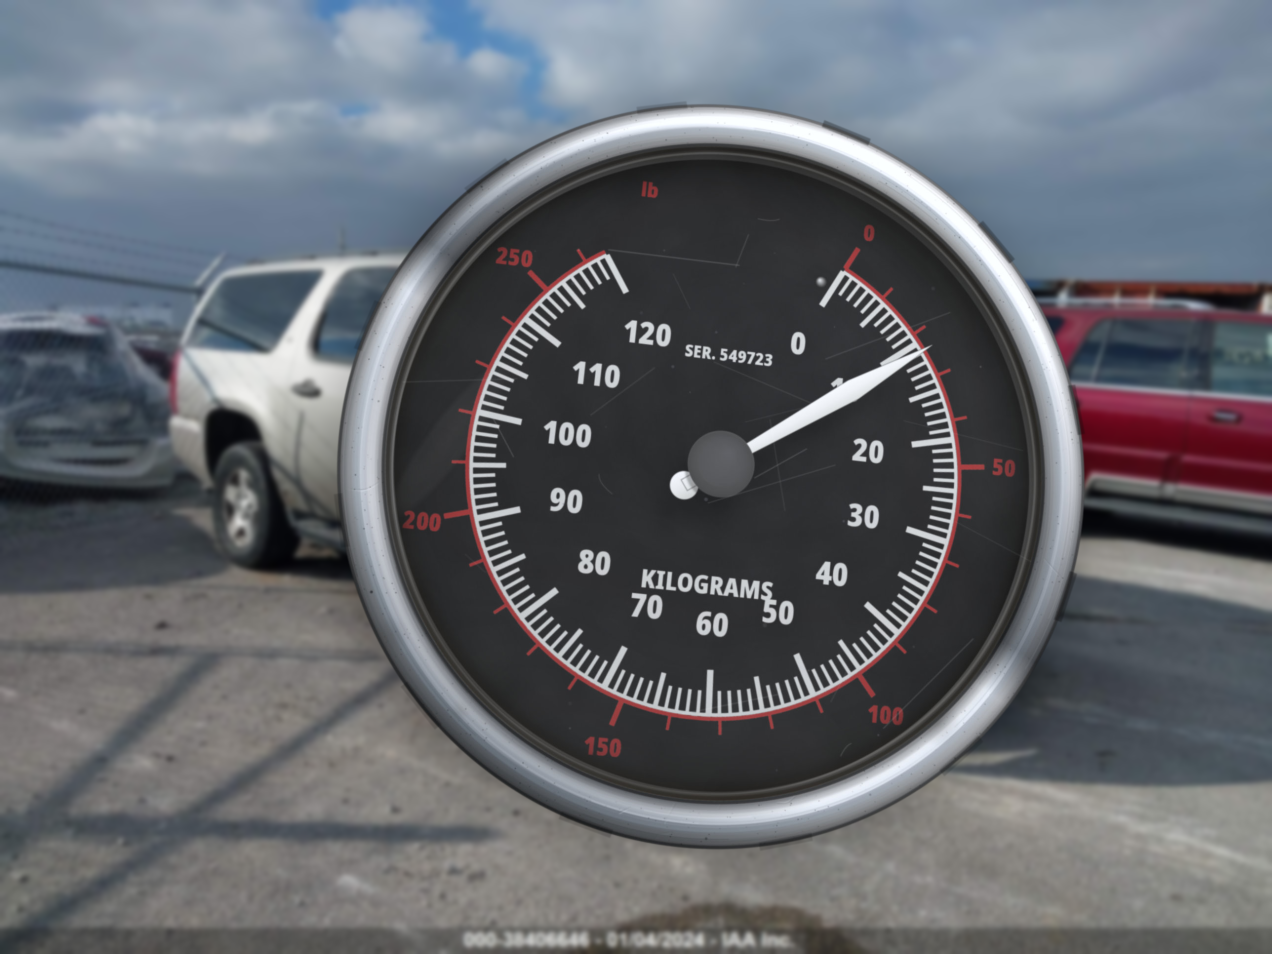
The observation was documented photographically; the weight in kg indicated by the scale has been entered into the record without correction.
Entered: 11 kg
